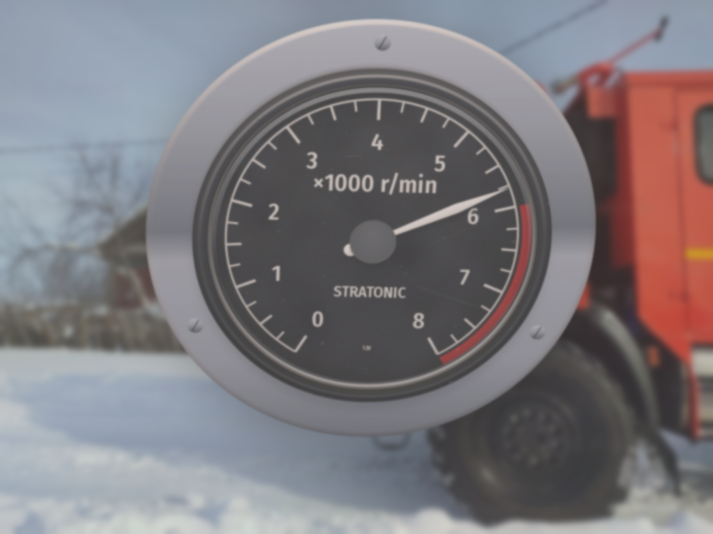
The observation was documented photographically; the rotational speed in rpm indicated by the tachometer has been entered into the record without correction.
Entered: 5750 rpm
